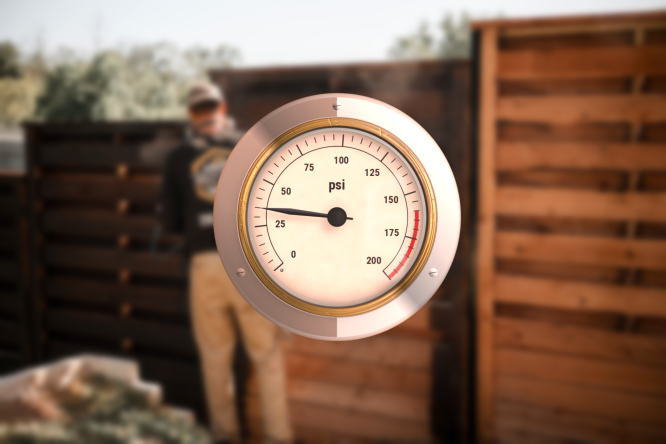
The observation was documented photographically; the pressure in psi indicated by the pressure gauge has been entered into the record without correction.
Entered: 35 psi
